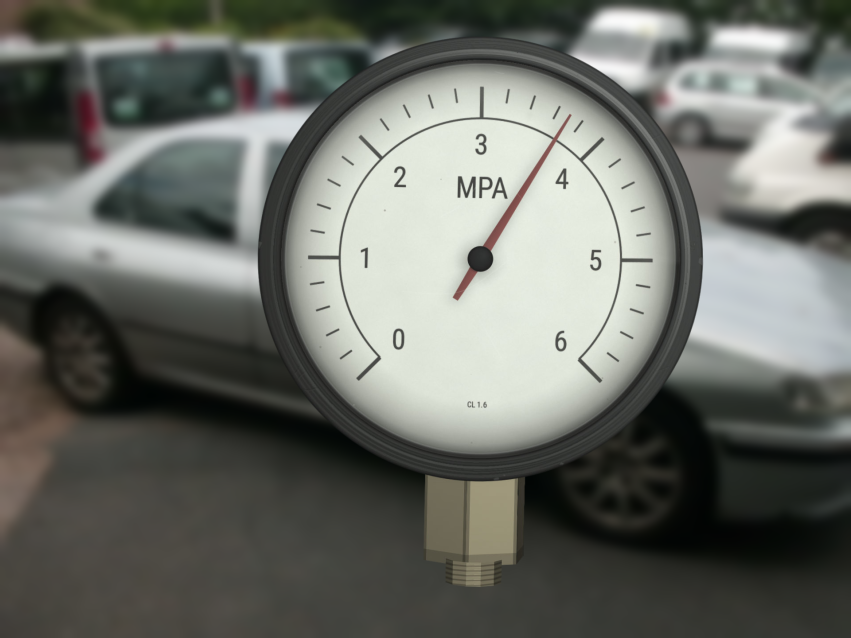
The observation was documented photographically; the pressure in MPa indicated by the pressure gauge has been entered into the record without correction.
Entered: 3.7 MPa
